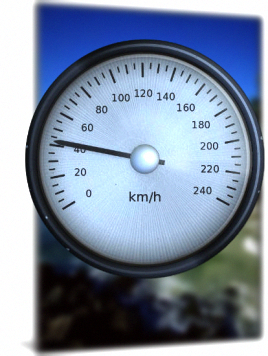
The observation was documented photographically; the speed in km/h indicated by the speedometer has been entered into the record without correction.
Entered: 42.5 km/h
